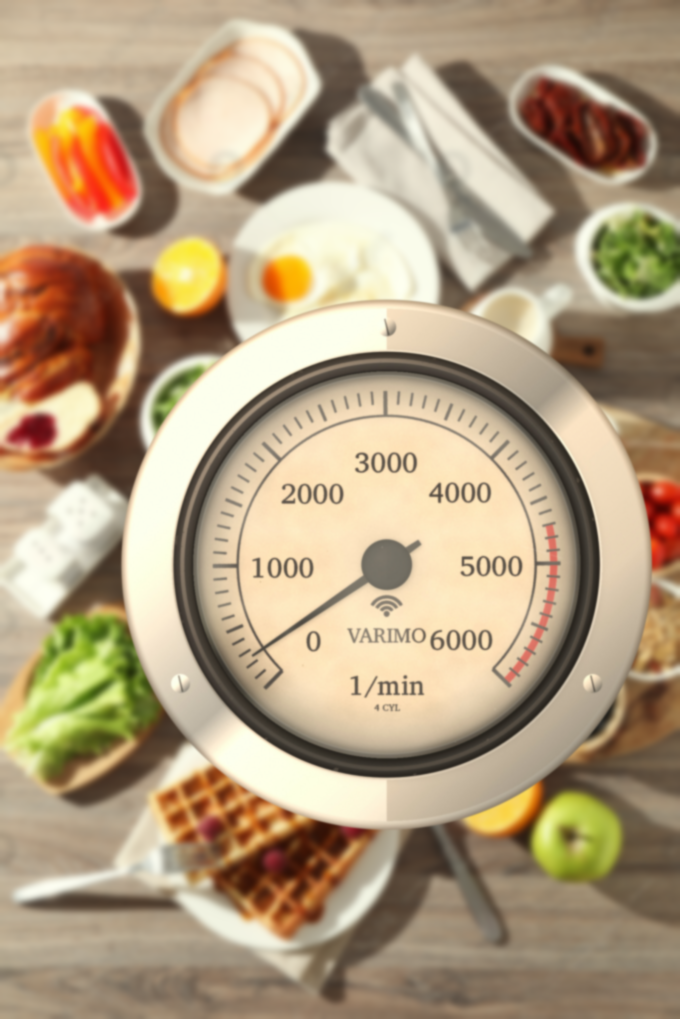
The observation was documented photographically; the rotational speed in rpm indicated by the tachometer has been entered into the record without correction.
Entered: 250 rpm
